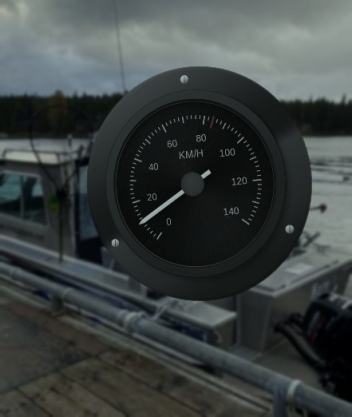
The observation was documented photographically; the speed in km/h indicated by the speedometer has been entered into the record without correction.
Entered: 10 km/h
